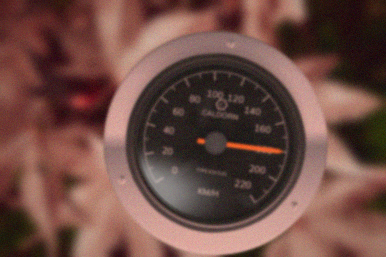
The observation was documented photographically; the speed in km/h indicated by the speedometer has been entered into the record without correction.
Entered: 180 km/h
